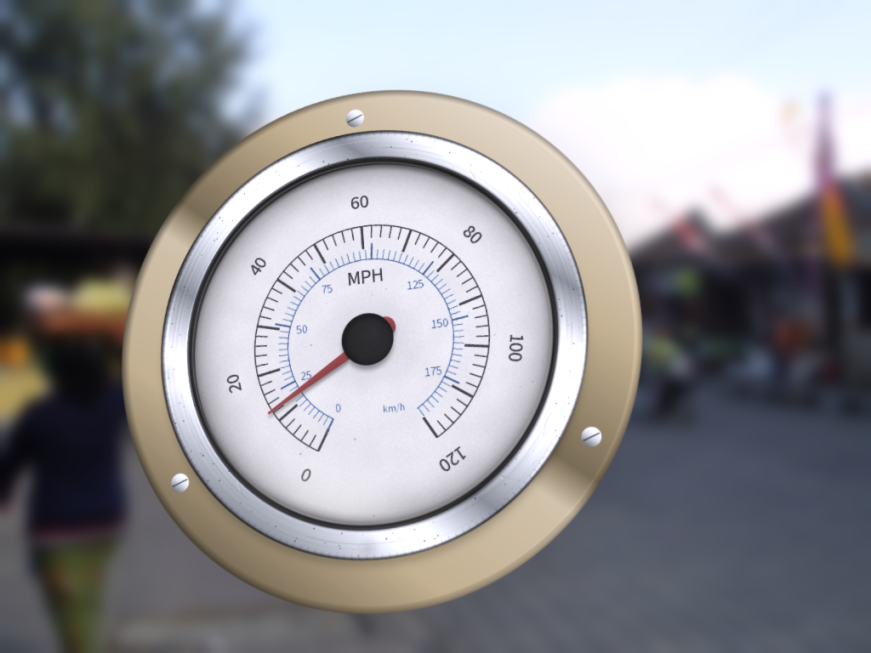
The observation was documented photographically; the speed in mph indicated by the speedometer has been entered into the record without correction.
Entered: 12 mph
